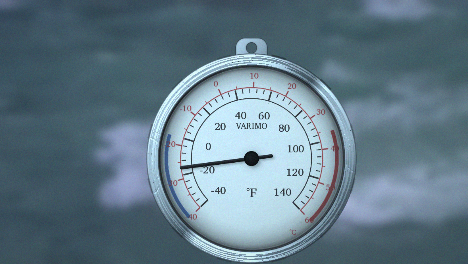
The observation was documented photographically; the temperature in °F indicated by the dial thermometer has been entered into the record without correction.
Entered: -16 °F
